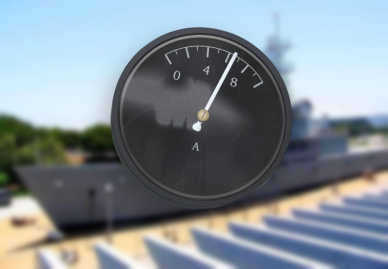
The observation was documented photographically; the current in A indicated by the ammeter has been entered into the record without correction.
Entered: 6.5 A
